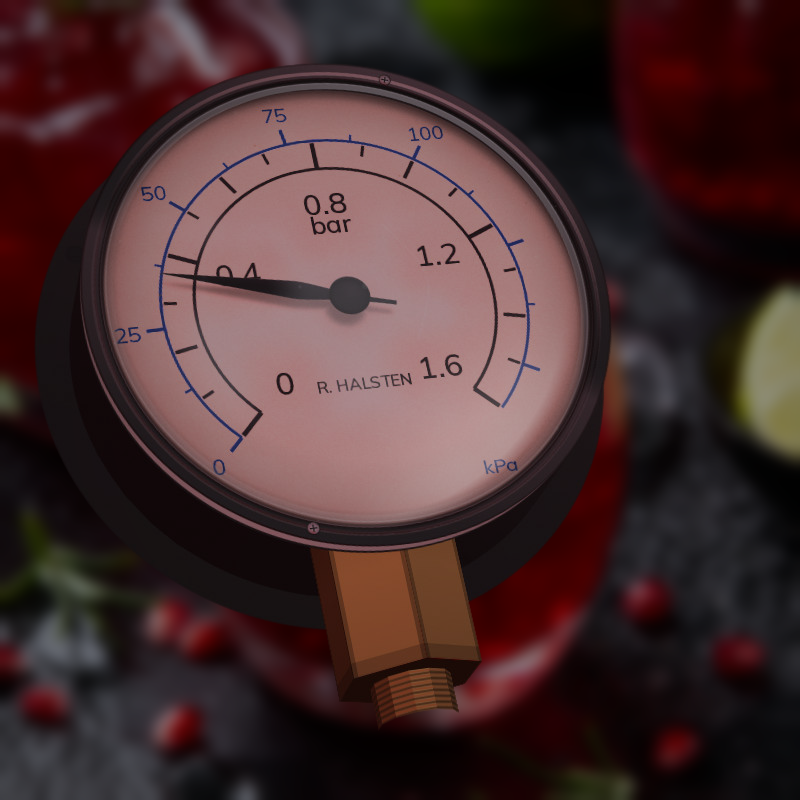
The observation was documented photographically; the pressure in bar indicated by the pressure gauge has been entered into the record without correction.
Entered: 0.35 bar
